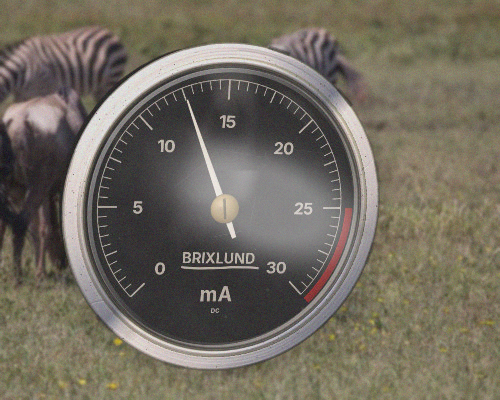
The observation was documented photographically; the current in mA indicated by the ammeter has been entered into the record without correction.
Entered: 12.5 mA
